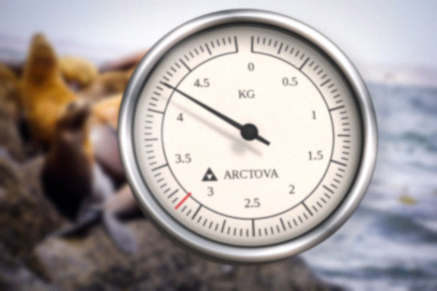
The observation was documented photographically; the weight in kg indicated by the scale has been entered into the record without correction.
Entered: 4.25 kg
